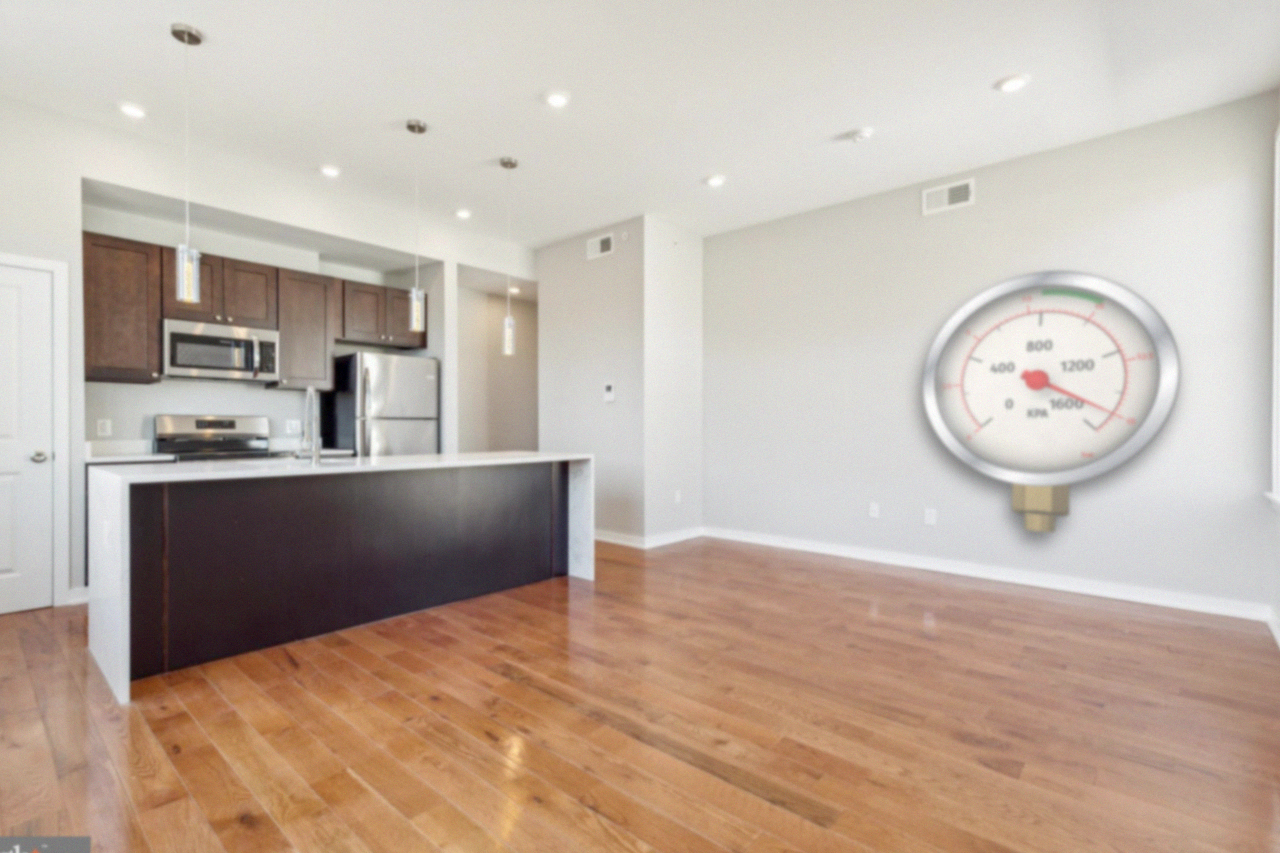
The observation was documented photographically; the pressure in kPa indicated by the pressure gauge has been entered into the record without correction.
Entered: 1500 kPa
